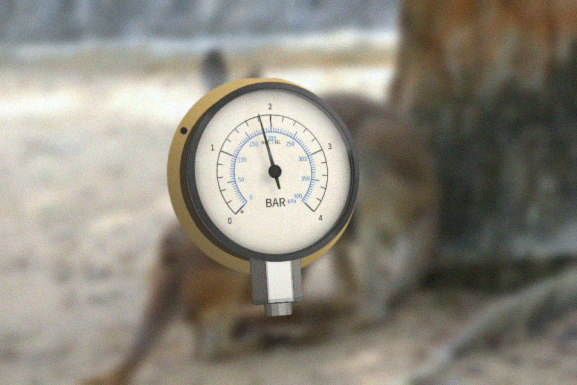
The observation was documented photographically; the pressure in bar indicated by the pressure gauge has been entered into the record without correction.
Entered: 1.8 bar
